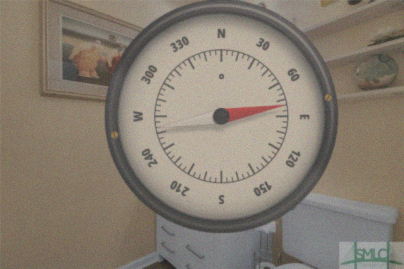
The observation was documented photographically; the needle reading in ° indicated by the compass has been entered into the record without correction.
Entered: 80 °
